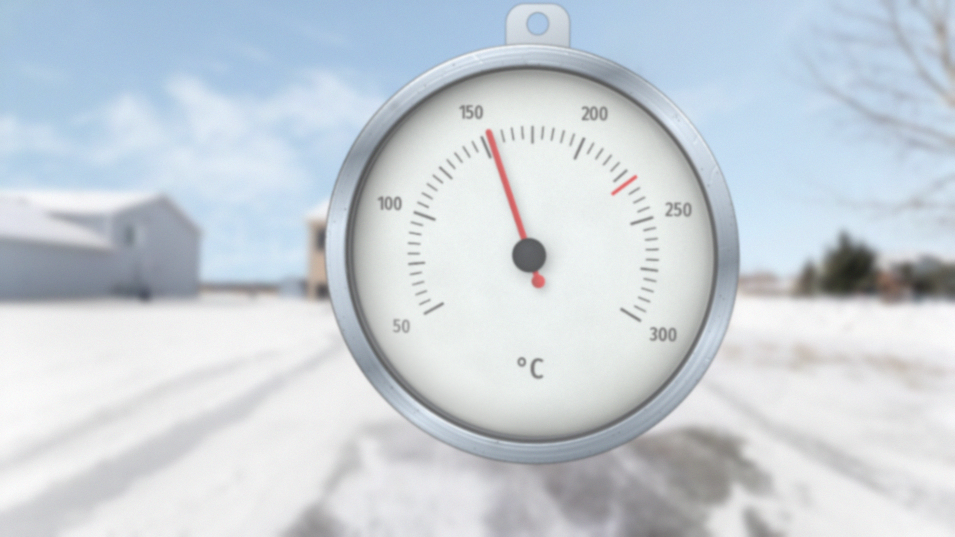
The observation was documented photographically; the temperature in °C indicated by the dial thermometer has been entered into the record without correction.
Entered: 155 °C
